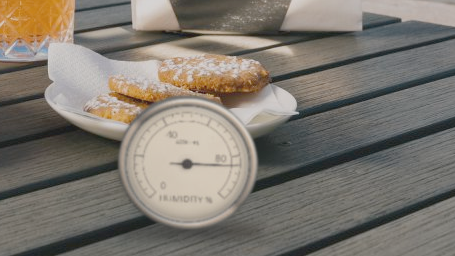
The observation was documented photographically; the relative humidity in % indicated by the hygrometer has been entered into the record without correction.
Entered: 84 %
